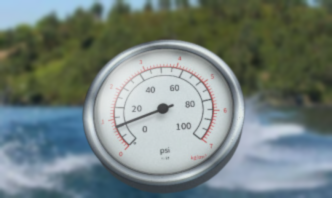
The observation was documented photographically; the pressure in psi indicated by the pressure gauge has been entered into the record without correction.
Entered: 10 psi
